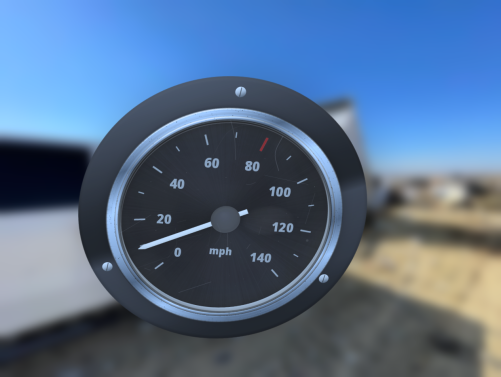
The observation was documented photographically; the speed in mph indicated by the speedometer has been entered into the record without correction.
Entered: 10 mph
